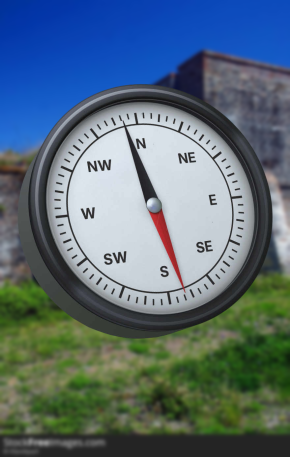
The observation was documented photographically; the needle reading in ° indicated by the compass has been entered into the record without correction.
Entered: 170 °
